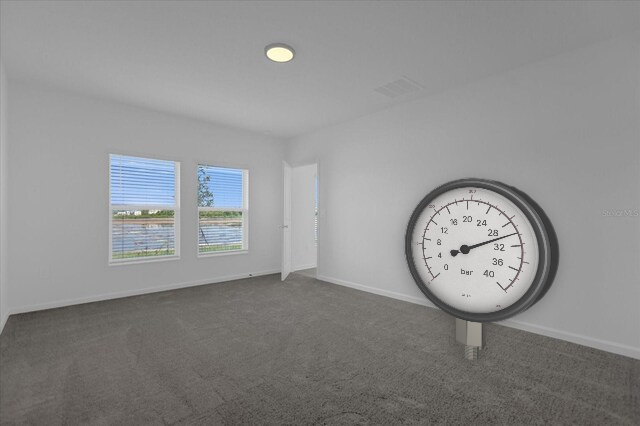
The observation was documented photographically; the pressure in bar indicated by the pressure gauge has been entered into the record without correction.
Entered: 30 bar
